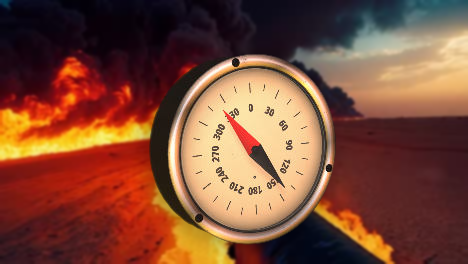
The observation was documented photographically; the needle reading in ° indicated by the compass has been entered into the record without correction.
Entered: 322.5 °
